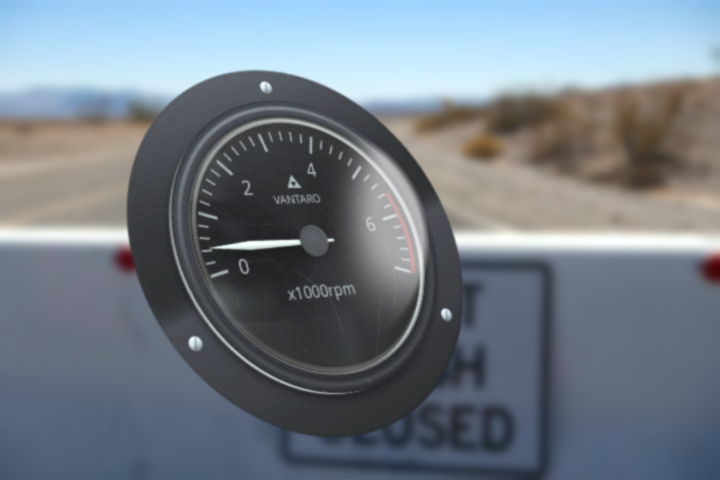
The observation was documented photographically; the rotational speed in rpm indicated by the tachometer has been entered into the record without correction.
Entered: 400 rpm
